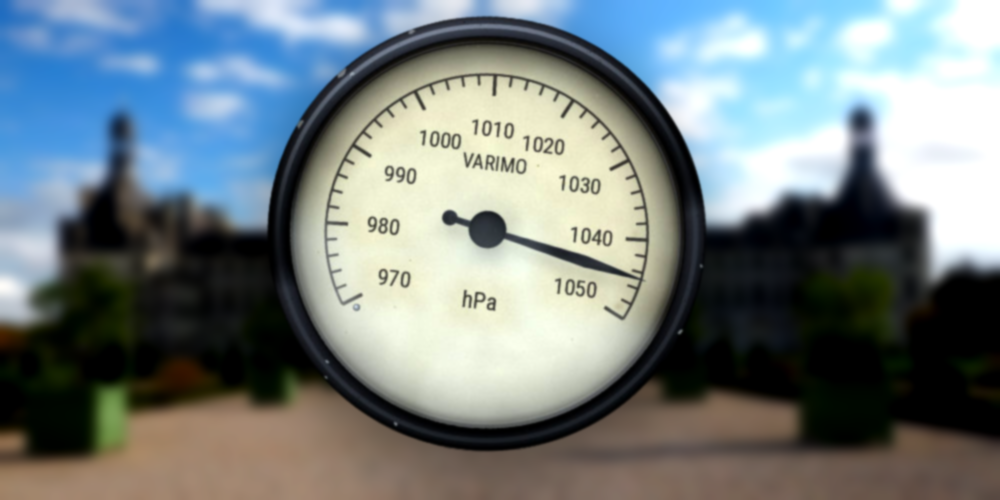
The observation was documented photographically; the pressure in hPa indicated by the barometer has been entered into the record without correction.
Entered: 1045 hPa
